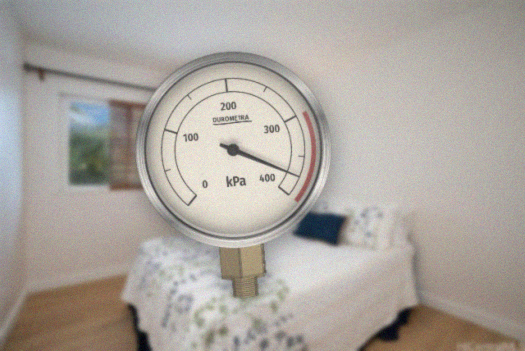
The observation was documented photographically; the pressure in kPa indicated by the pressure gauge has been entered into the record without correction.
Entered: 375 kPa
